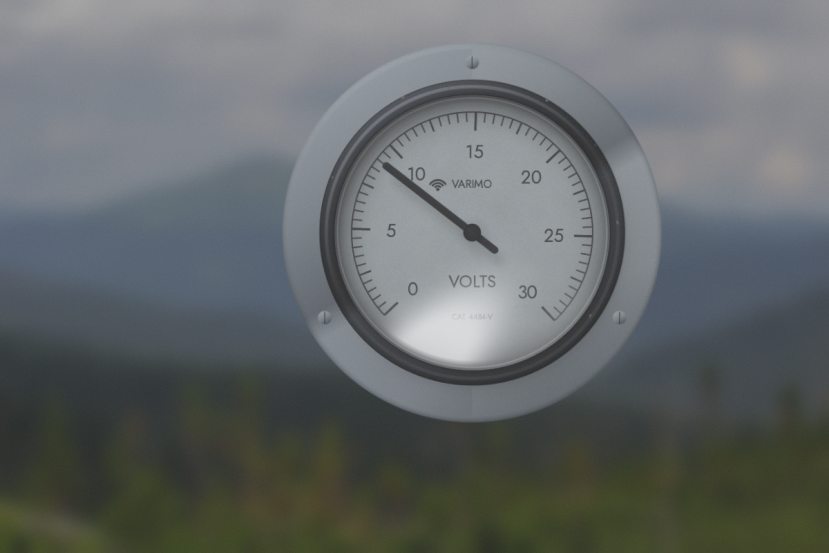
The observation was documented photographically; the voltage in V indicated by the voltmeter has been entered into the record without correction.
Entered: 9 V
